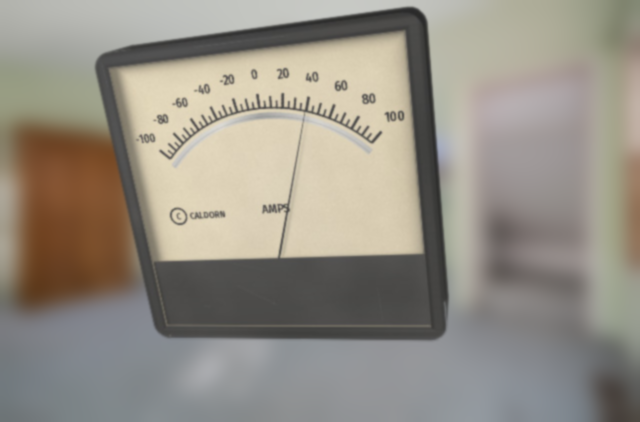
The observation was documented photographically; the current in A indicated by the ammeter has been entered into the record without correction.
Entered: 40 A
